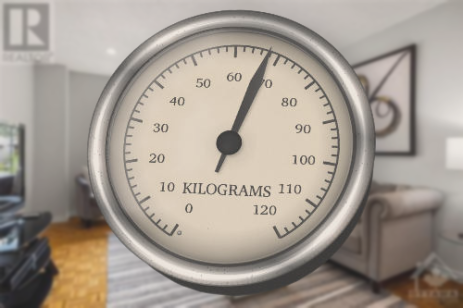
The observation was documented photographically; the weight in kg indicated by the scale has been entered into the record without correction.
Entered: 68 kg
